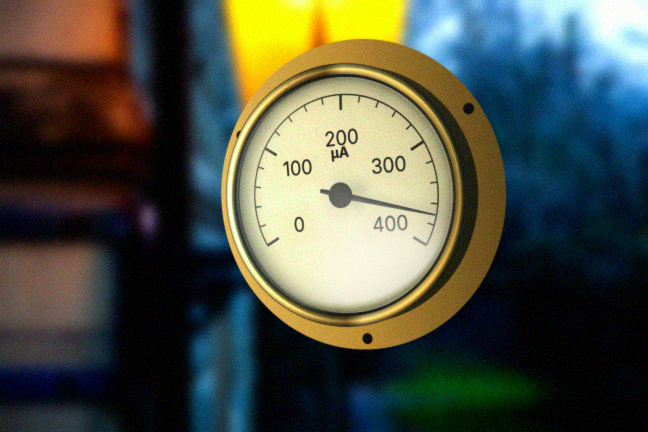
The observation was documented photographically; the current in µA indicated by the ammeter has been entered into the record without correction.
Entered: 370 µA
